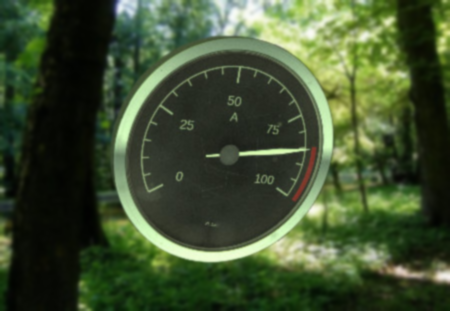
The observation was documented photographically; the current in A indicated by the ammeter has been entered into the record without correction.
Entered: 85 A
